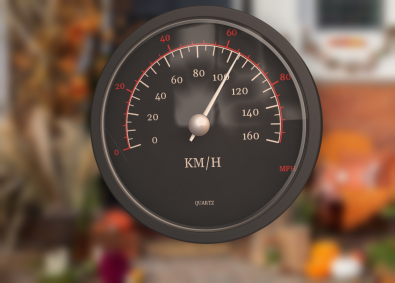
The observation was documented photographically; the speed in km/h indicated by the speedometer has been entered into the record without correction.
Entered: 105 km/h
